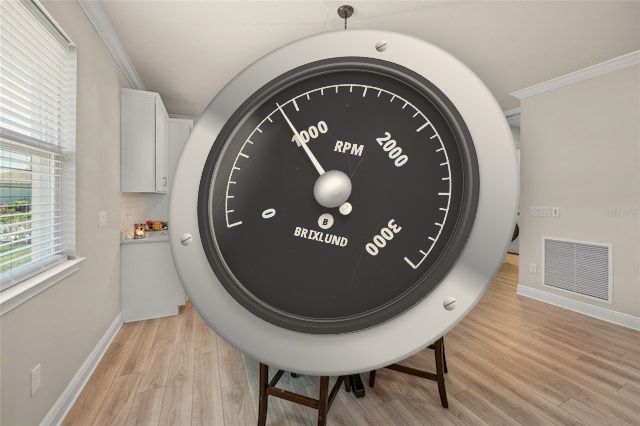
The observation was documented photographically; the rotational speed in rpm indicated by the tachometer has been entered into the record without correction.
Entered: 900 rpm
